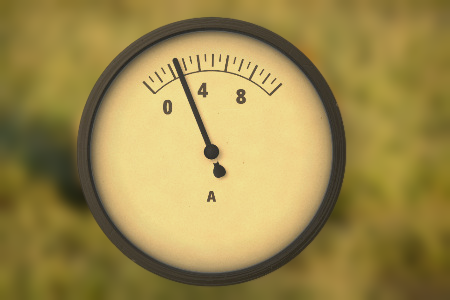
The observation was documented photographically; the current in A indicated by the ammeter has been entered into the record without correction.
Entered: 2.5 A
